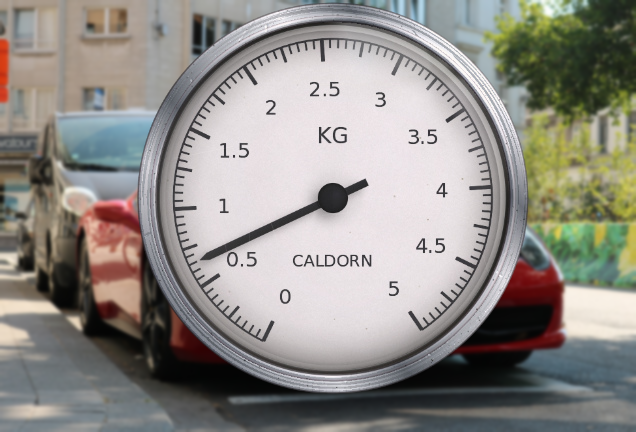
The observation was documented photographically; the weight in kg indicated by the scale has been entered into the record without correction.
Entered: 0.65 kg
